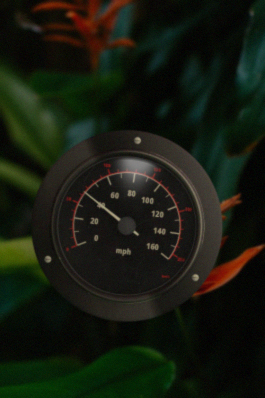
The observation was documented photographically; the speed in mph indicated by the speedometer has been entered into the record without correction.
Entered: 40 mph
